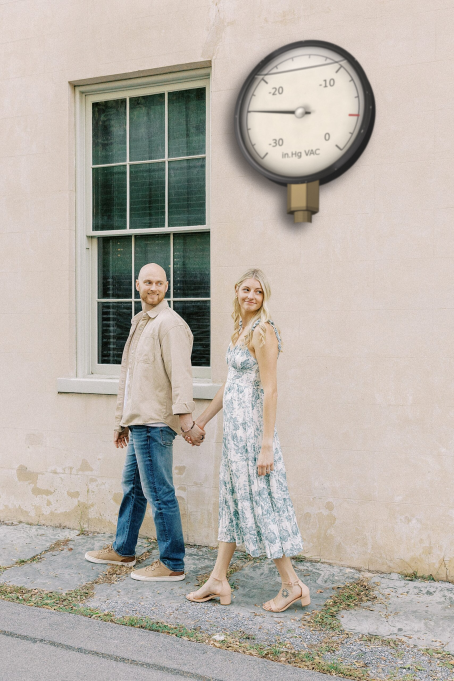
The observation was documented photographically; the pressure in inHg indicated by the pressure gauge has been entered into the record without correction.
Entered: -24 inHg
